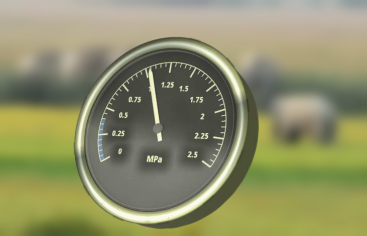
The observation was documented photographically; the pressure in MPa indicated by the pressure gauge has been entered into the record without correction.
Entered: 1.05 MPa
